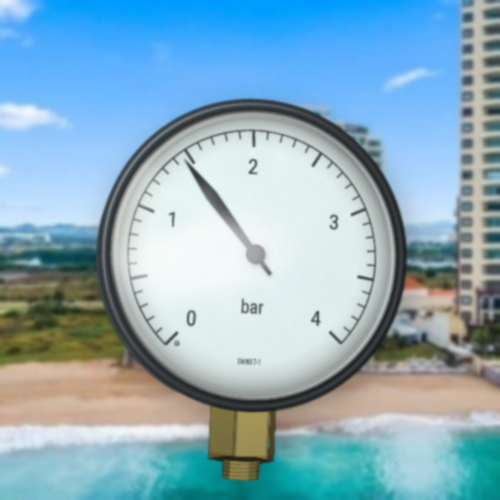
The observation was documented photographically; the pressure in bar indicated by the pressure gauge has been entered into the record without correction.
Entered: 1.45 bar
